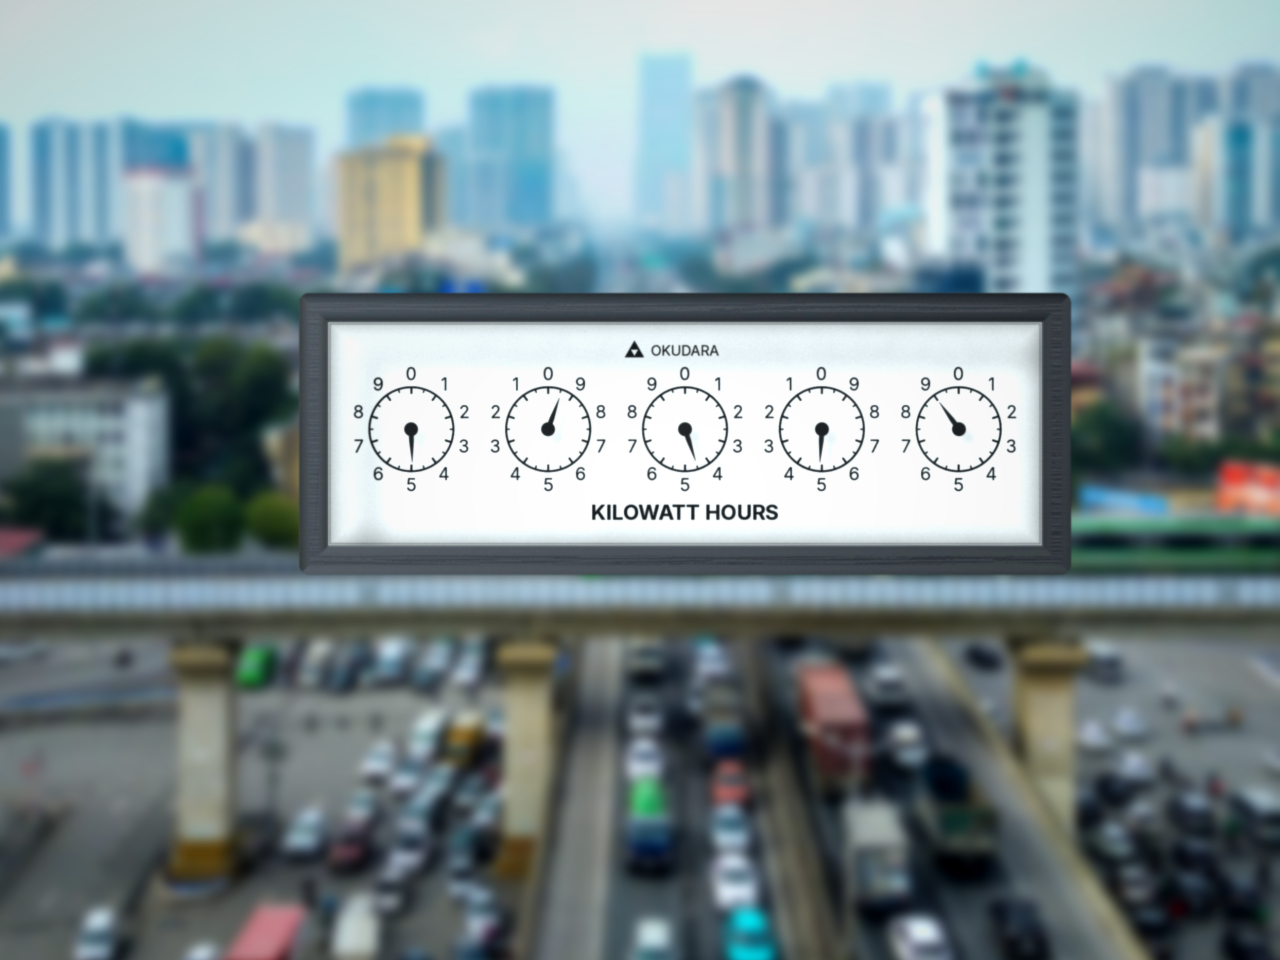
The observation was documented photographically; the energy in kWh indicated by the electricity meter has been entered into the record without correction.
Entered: 49449 kWh
